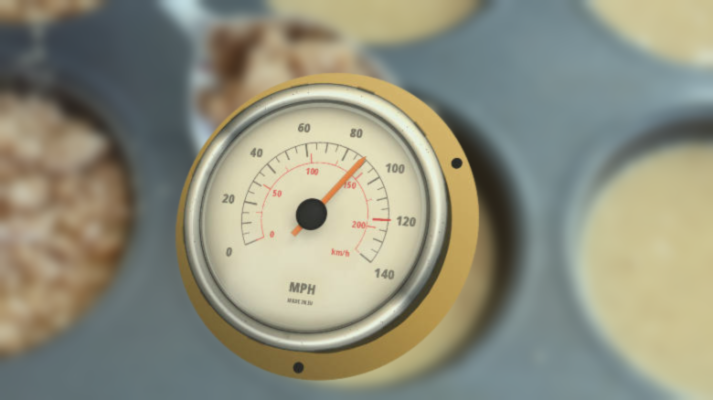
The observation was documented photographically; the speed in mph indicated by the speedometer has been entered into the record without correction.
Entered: 90 mph
